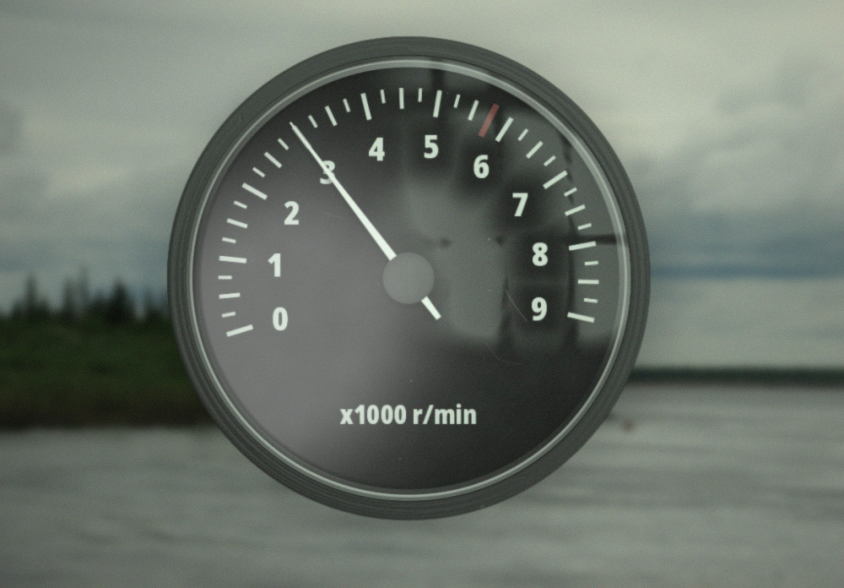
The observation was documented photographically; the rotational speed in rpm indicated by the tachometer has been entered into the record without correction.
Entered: 3000 rpm
